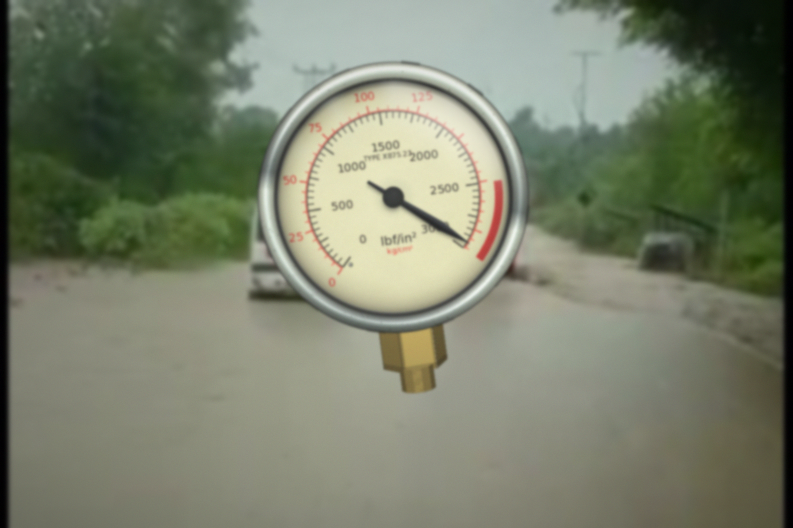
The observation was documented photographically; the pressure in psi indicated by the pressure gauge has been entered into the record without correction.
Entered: 2950 psi
